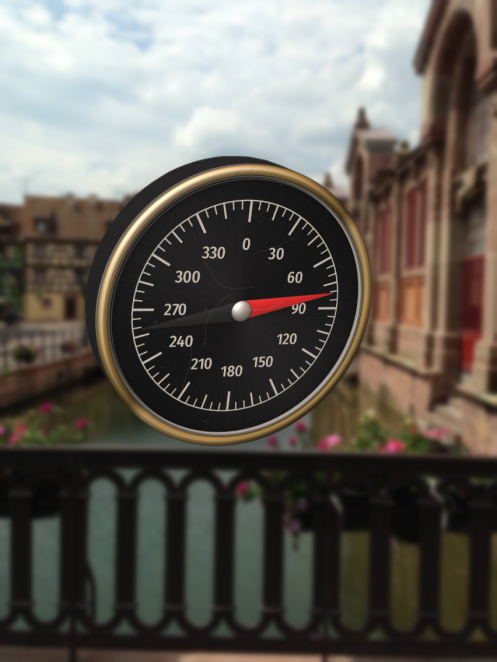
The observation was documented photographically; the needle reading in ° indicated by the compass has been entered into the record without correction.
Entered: 80 °
